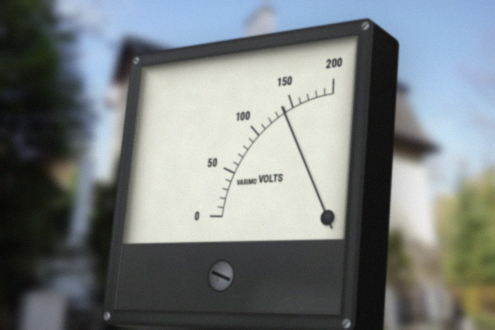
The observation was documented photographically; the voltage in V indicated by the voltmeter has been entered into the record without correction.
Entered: 140 V
